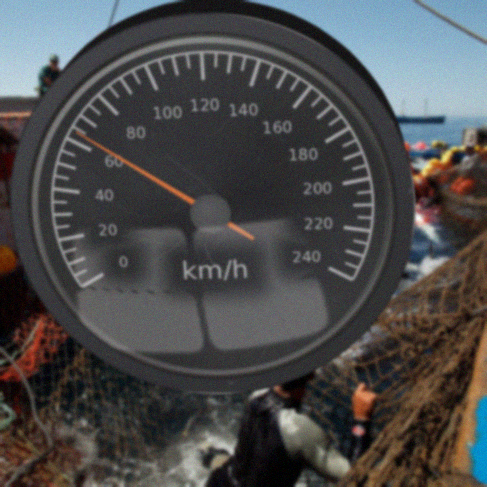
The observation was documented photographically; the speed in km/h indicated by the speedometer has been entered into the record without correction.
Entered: 65 km/h
